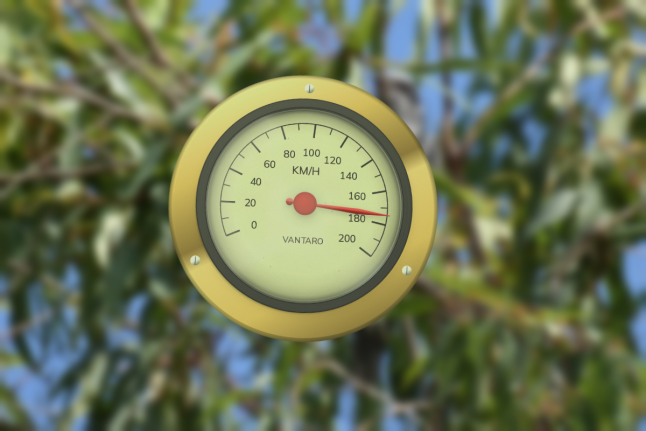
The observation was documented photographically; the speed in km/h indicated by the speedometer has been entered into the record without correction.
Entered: 175 km/h
